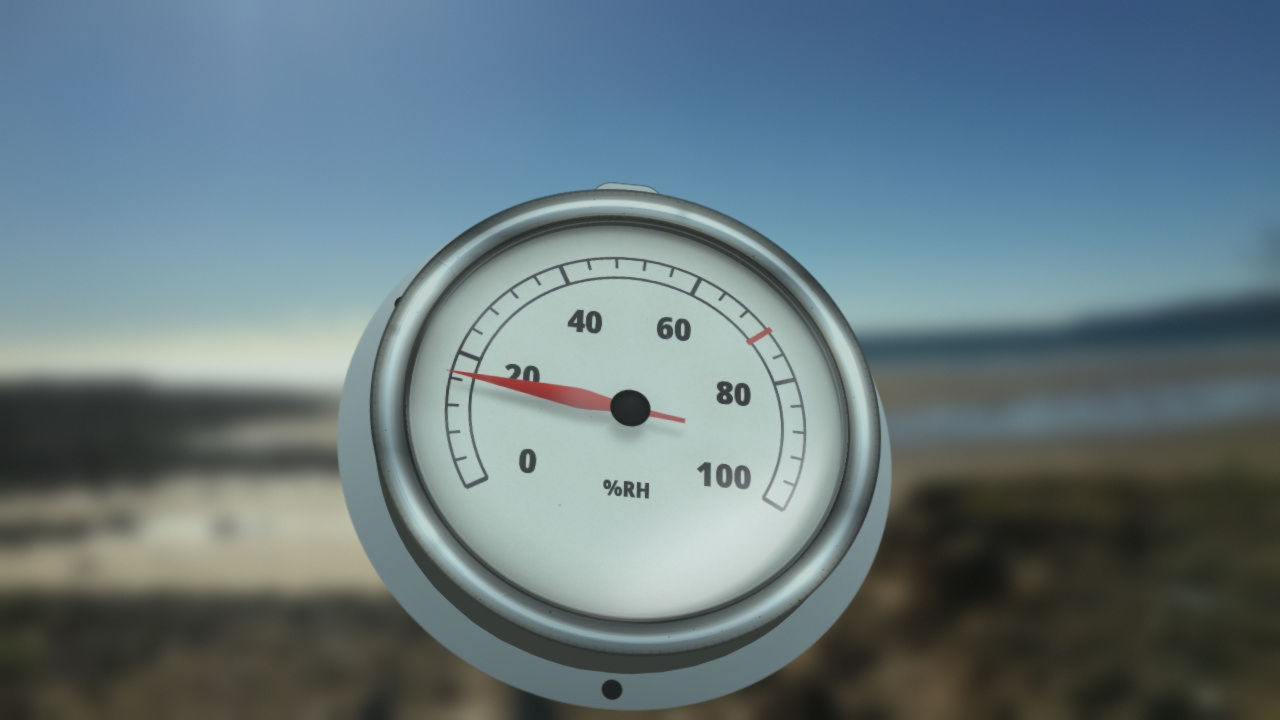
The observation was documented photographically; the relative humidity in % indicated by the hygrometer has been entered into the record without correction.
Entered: 16 %
